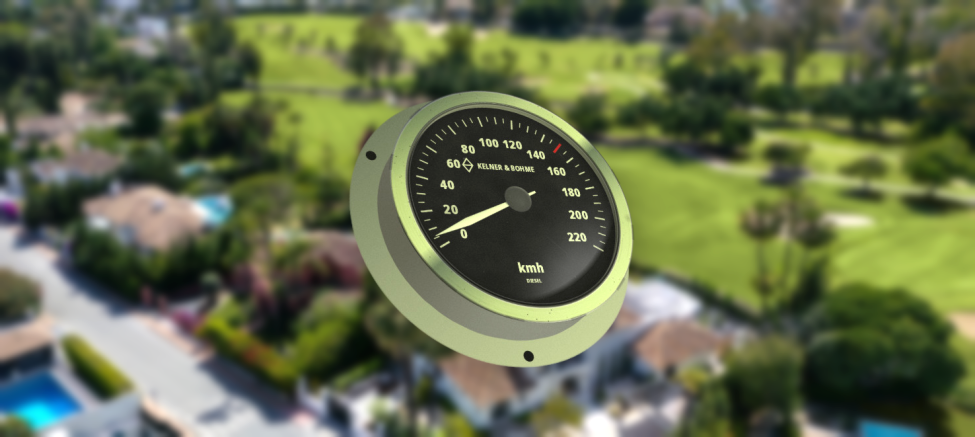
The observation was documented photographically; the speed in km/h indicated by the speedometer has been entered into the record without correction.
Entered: 5 km/h
